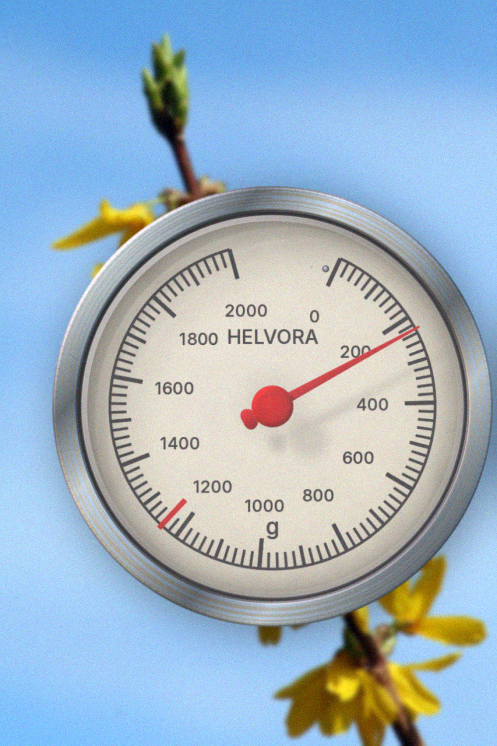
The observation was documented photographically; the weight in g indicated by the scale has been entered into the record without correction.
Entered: 230 g
